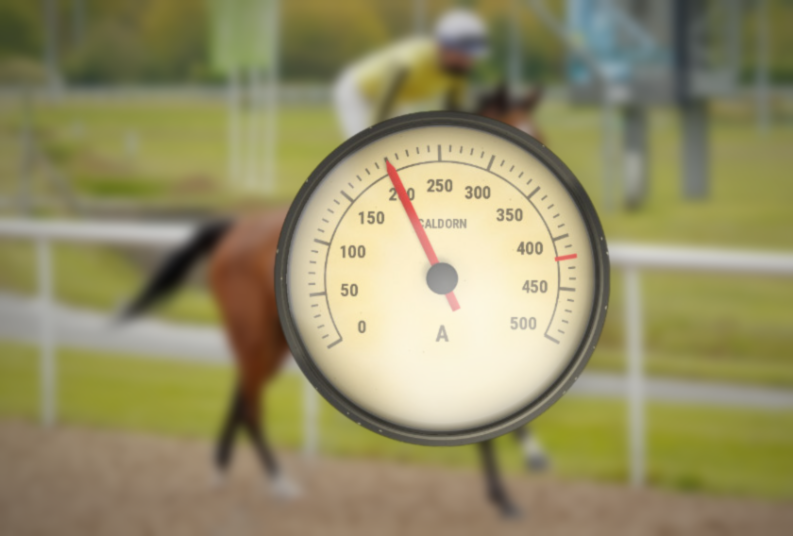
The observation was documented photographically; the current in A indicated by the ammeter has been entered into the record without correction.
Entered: 200 A
